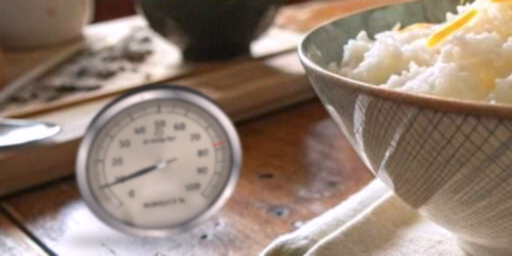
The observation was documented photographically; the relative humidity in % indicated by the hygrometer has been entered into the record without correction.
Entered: 10 %
